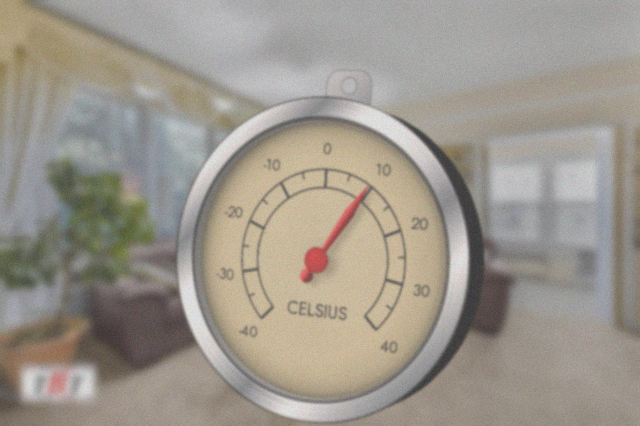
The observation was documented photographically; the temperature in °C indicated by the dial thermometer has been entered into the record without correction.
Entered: 10 °C
